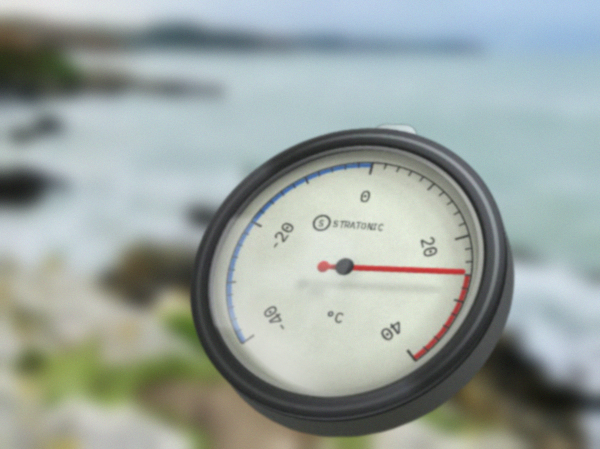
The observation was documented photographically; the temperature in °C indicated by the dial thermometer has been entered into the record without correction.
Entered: 26 °C
